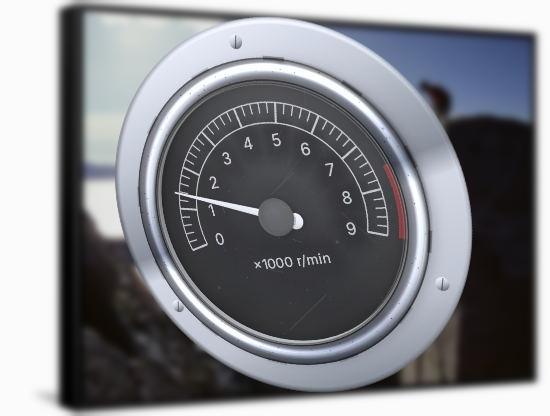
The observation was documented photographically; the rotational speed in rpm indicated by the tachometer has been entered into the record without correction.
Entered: 1400 rpm
